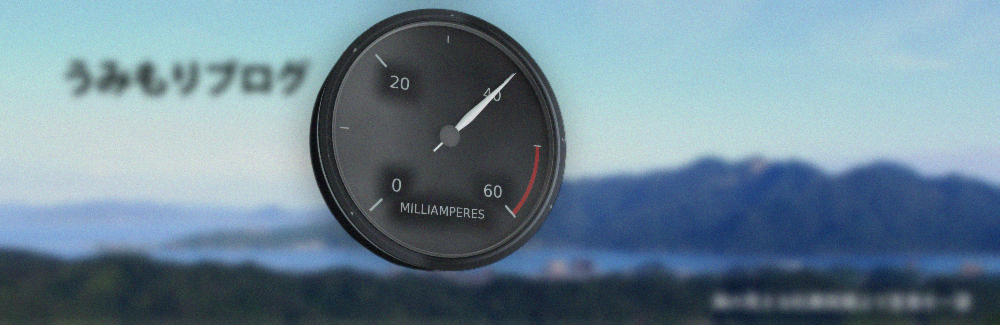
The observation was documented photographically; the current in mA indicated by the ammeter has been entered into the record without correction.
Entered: 40 mA
